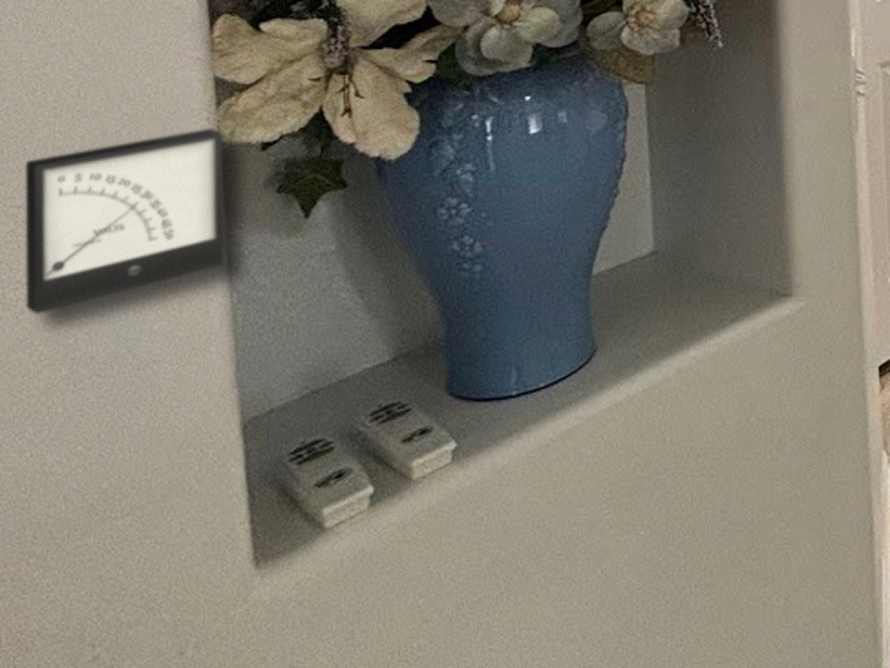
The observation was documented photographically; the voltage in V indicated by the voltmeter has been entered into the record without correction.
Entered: 30 V
